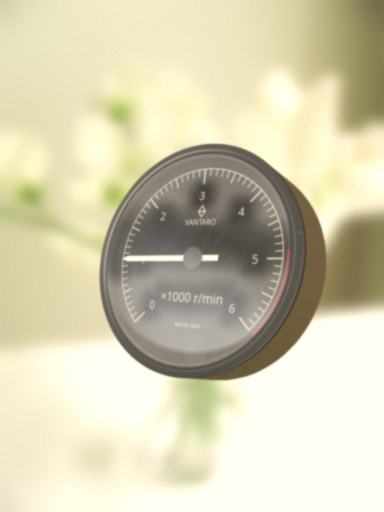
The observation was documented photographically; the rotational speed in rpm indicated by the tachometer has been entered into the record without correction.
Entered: 1000 rpm
